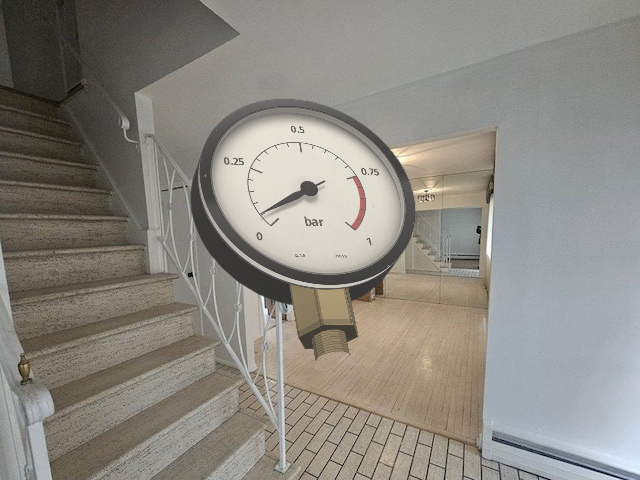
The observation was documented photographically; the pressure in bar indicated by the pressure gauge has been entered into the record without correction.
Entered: 0.05 bar
